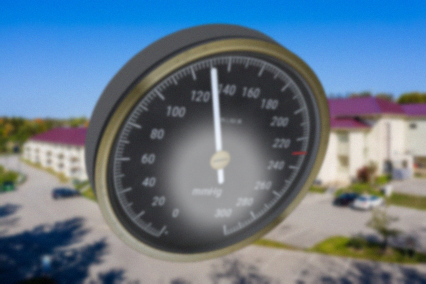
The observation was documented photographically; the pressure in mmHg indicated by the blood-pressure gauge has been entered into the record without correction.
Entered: 130 mmHg
